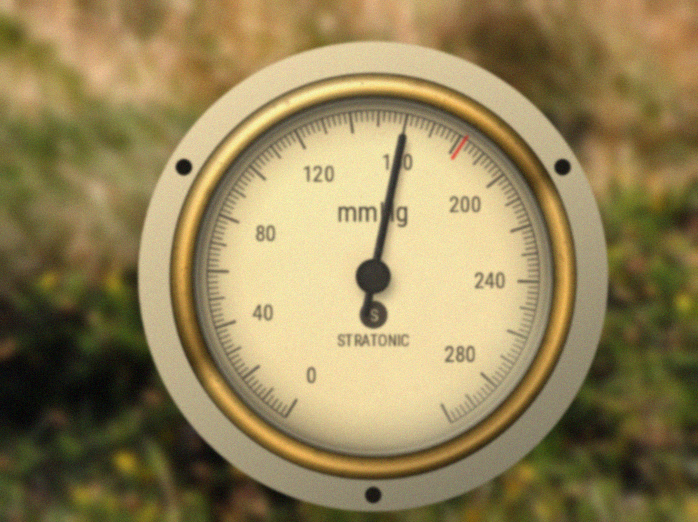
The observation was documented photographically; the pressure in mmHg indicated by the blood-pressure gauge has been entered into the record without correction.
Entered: 160 mmHg
